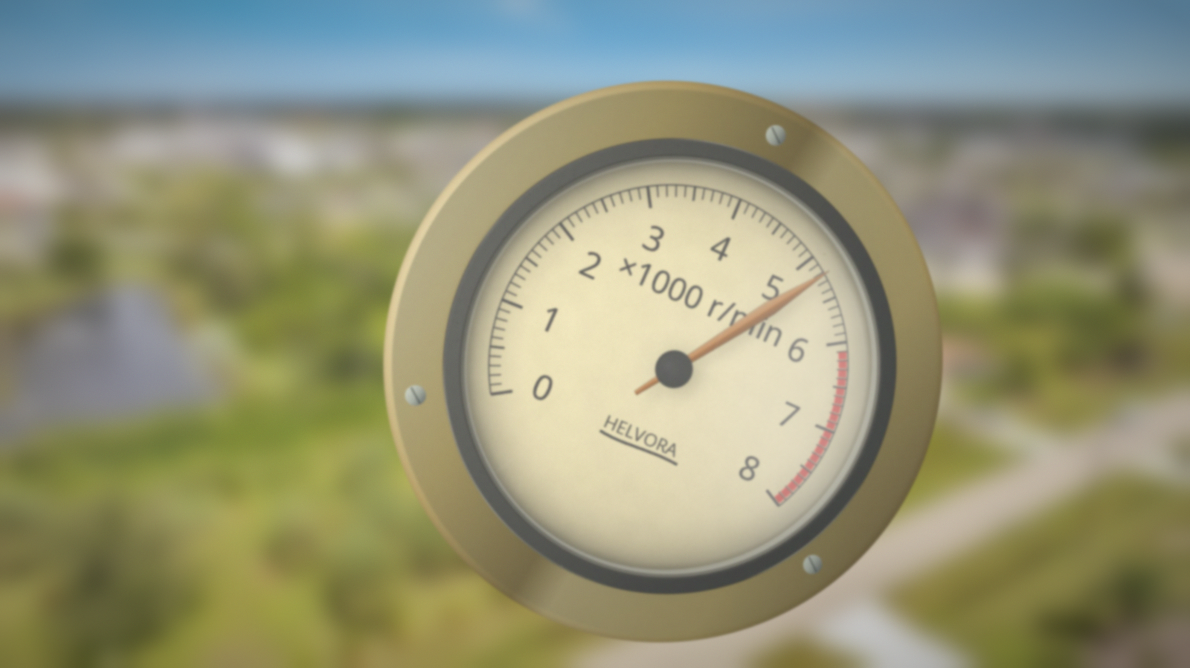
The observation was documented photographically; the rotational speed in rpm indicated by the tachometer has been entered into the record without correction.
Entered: 5200 rpm
